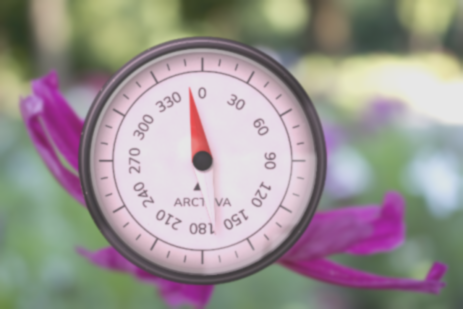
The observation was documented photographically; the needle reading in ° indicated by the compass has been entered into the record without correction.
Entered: 350 °
